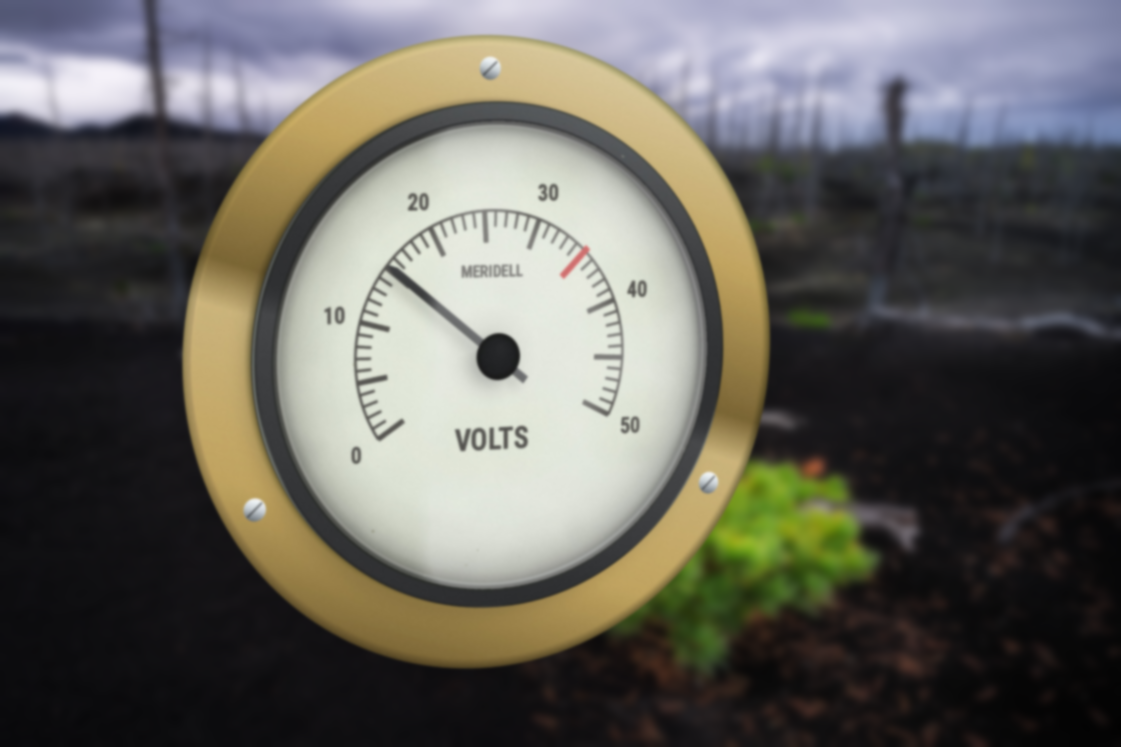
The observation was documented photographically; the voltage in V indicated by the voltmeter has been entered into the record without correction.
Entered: 15 V
